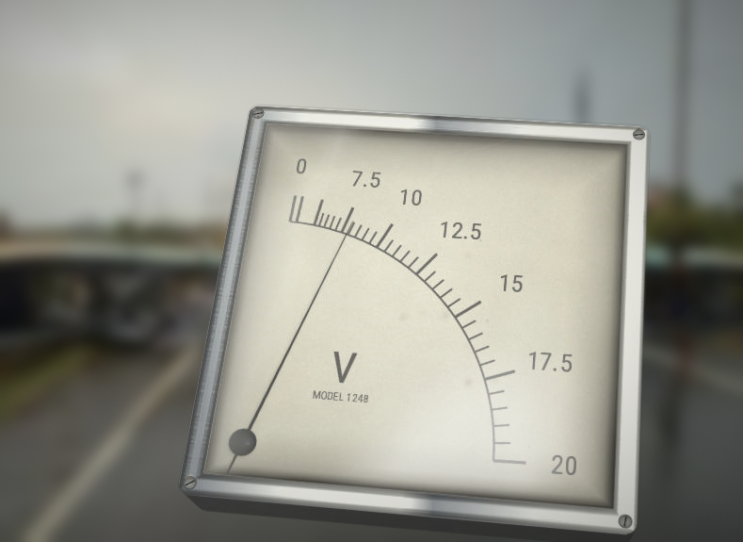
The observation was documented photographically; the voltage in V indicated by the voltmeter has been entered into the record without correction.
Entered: 8 V
